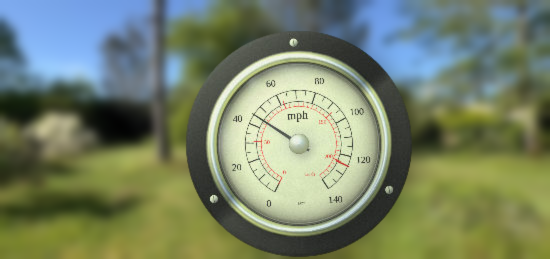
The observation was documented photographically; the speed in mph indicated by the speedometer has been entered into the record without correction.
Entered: 45 mph
